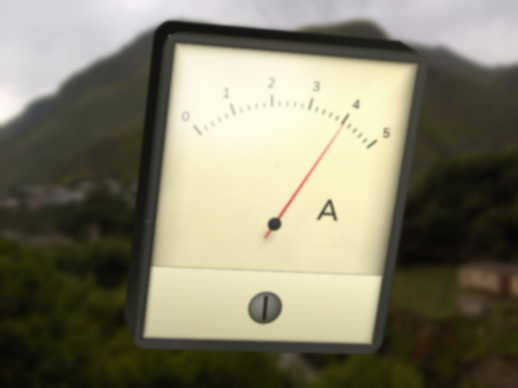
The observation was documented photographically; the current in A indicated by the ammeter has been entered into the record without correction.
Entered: 4 A
